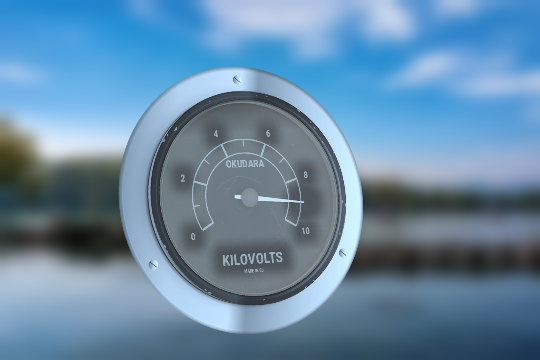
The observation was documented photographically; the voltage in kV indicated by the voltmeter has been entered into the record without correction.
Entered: 9 kV
